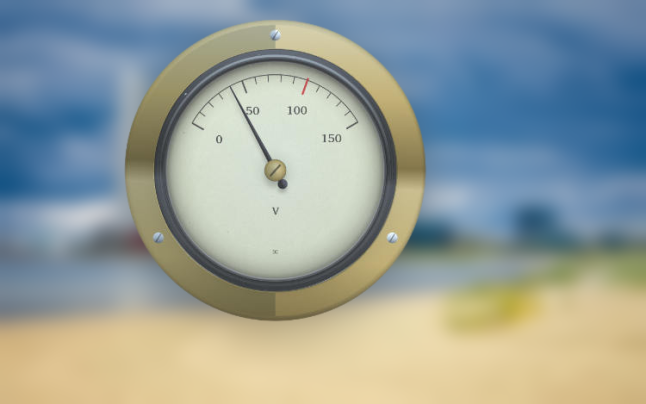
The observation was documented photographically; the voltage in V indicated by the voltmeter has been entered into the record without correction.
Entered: 40 V
